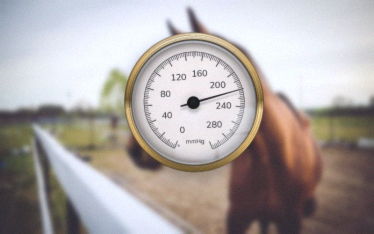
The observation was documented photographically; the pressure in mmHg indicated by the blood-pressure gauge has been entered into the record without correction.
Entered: 220 mmHg
